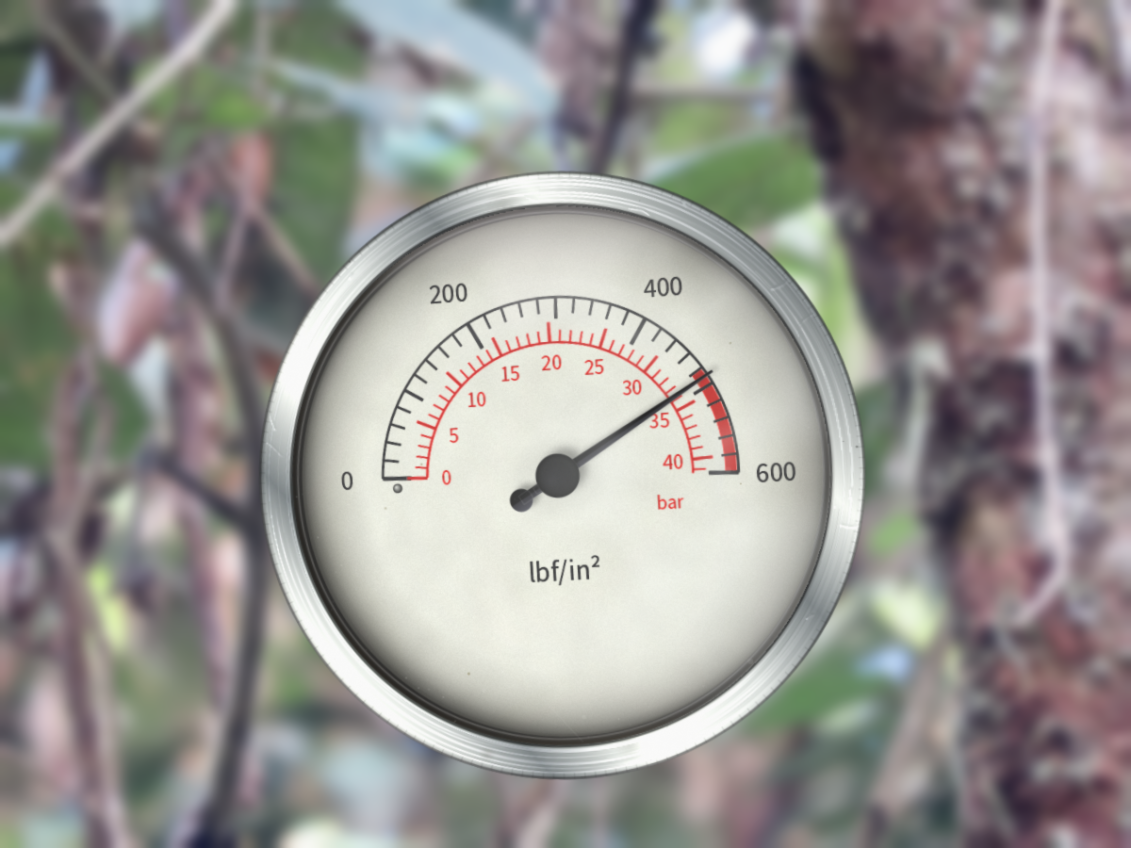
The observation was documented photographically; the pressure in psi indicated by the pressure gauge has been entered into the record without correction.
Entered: 490 psi
